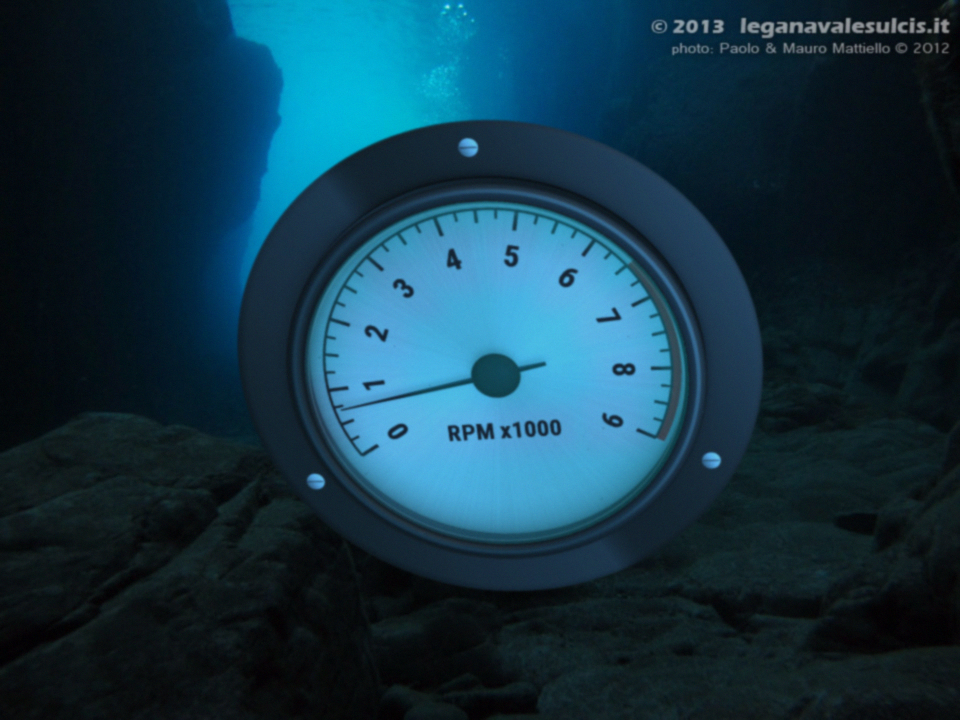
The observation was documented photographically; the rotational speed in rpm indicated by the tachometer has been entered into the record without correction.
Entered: 750 rpm
